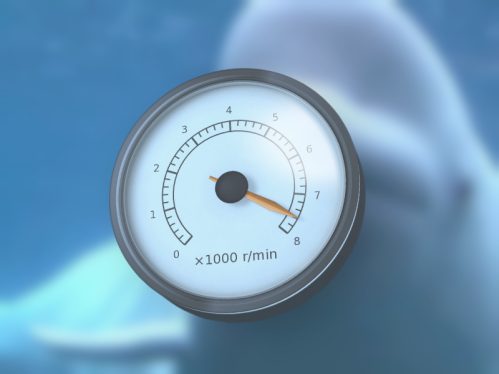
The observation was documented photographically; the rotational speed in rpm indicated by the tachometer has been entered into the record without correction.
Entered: 7600 rpm
